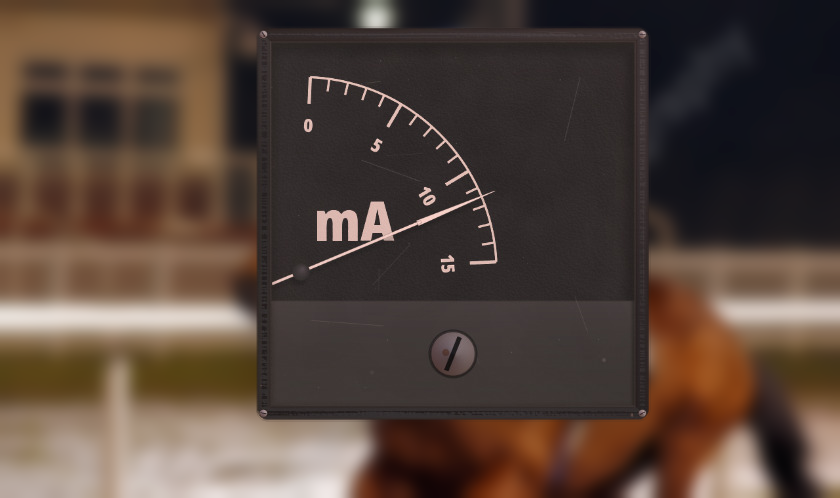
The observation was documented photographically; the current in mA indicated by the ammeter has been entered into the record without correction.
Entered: 11.5 mA
